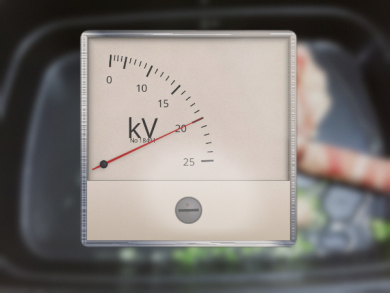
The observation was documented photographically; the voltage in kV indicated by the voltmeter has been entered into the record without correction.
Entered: 20 kV
